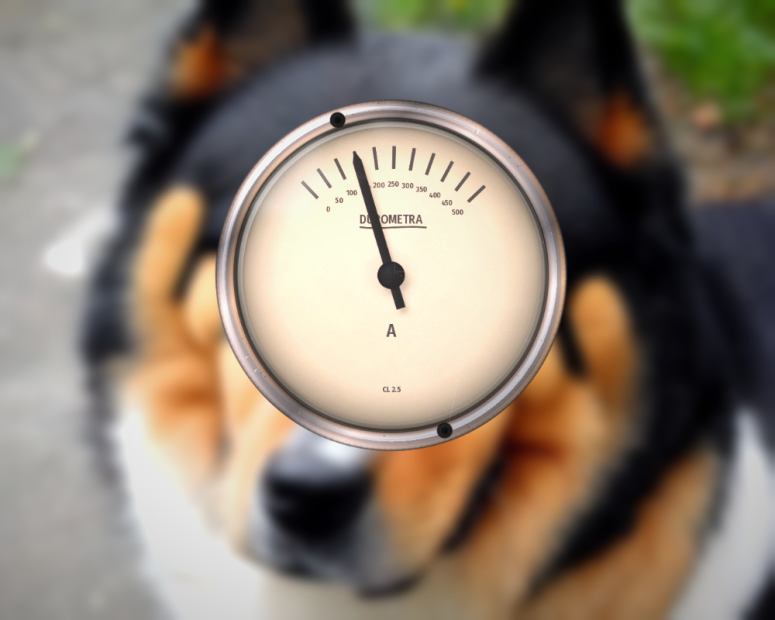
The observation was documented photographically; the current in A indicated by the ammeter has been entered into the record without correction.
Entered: 150 A
